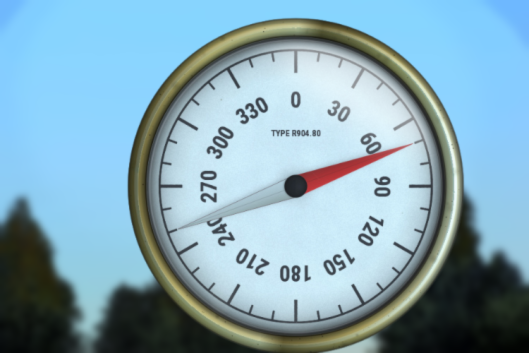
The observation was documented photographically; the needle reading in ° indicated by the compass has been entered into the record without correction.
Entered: 70 °
